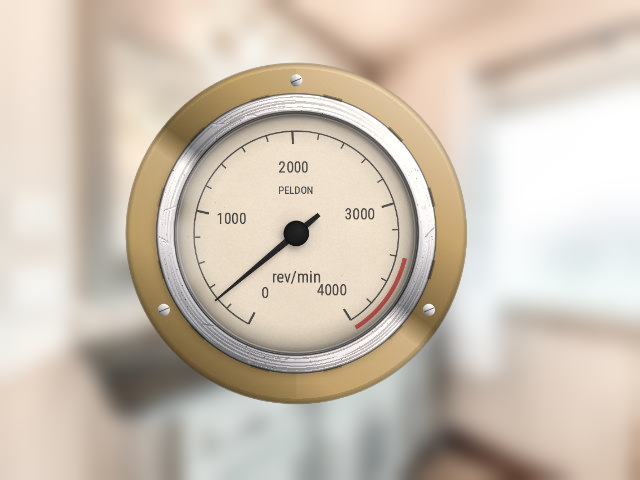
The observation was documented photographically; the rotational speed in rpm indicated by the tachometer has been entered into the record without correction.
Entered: 300 rpm
